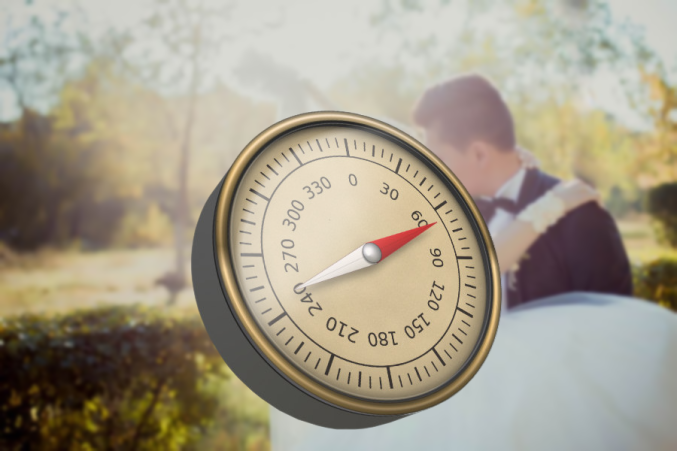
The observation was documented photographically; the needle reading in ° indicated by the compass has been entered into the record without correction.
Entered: 67.5 °
